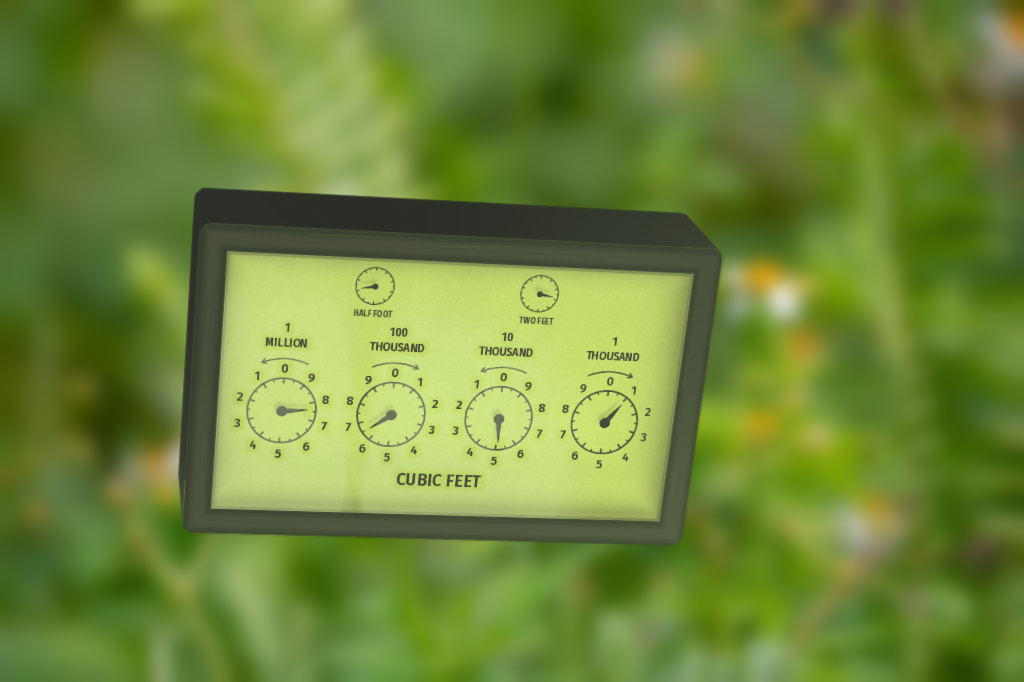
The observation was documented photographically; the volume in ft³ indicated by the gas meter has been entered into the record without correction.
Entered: 765100 ft³
